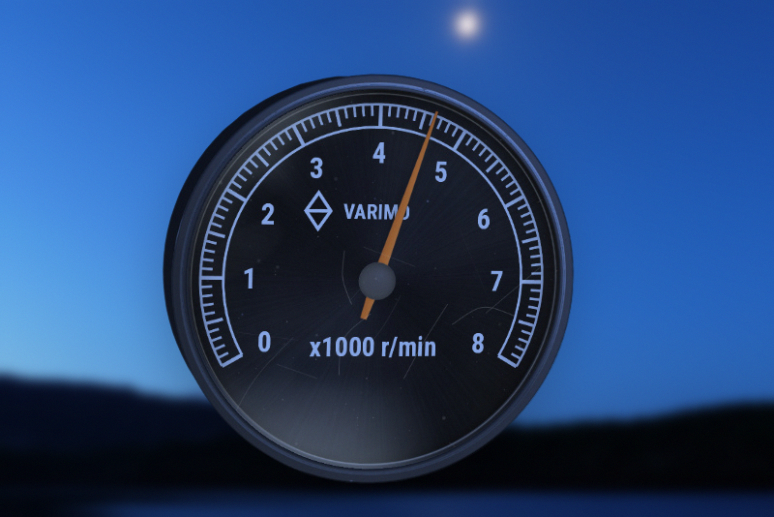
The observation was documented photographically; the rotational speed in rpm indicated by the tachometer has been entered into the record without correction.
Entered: 4600 rpm
